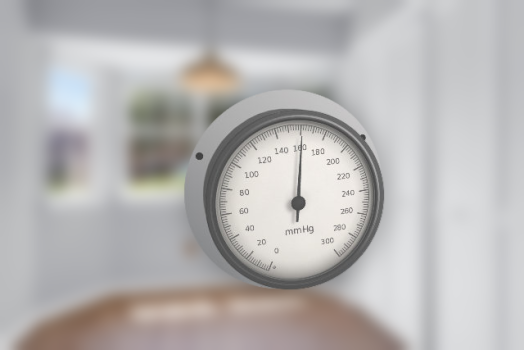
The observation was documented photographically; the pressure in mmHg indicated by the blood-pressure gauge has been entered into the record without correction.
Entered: 160 mmHg
